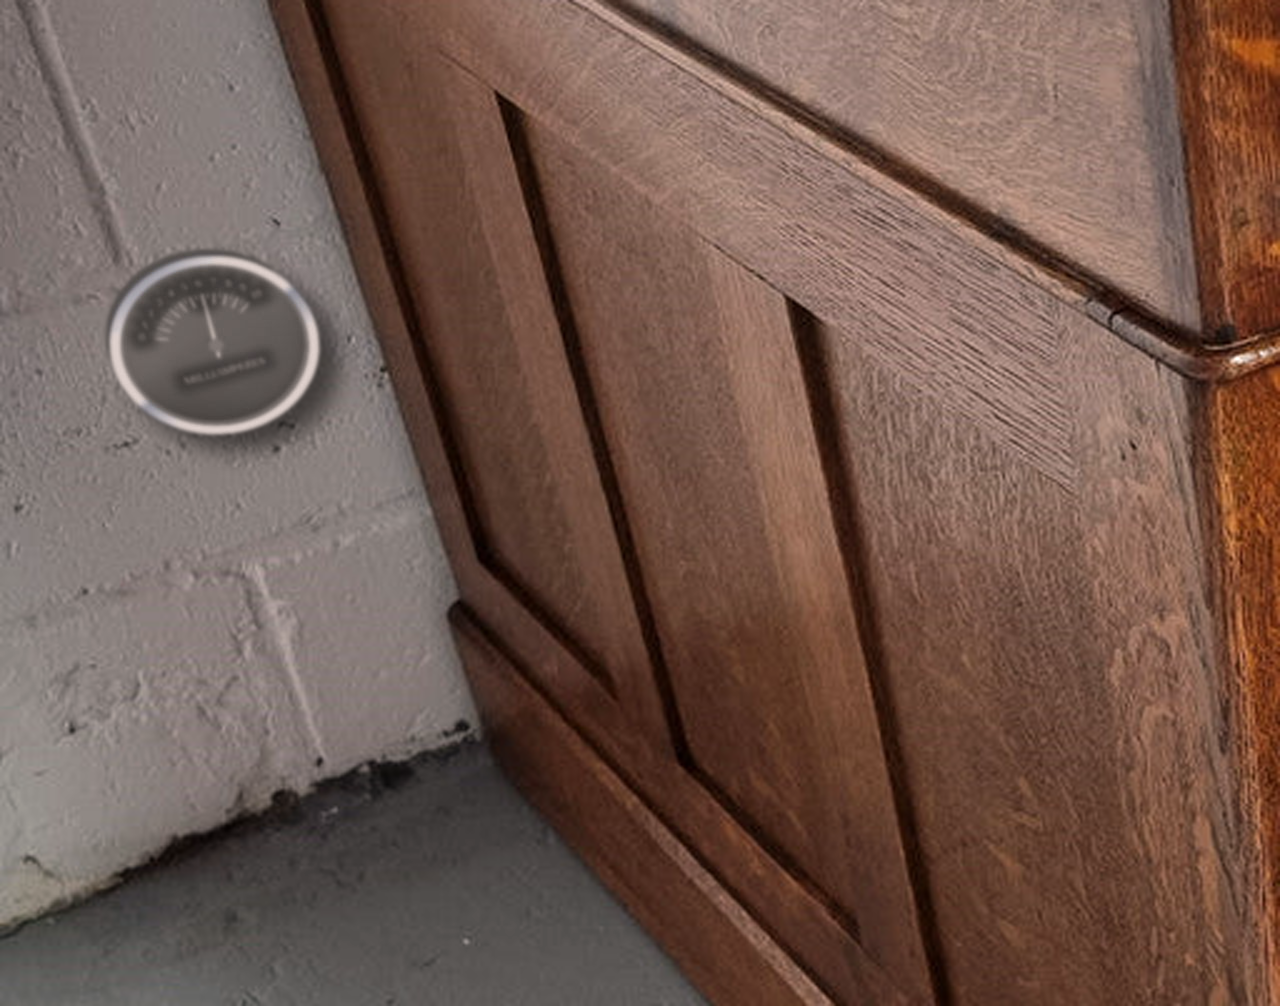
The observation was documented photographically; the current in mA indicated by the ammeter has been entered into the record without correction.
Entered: 6 mA
